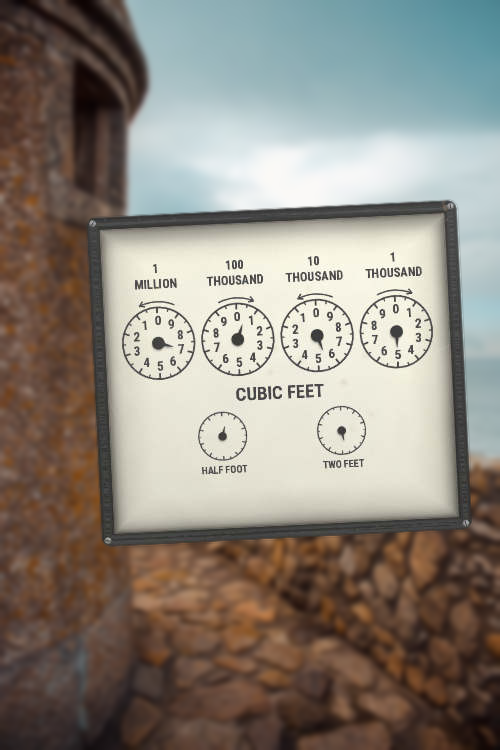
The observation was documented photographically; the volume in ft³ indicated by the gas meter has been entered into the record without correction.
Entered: 705500 ft³
